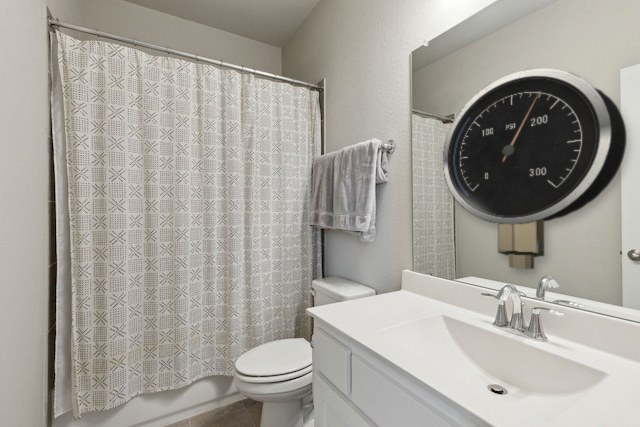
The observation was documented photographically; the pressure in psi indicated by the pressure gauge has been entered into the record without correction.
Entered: 180 psi
